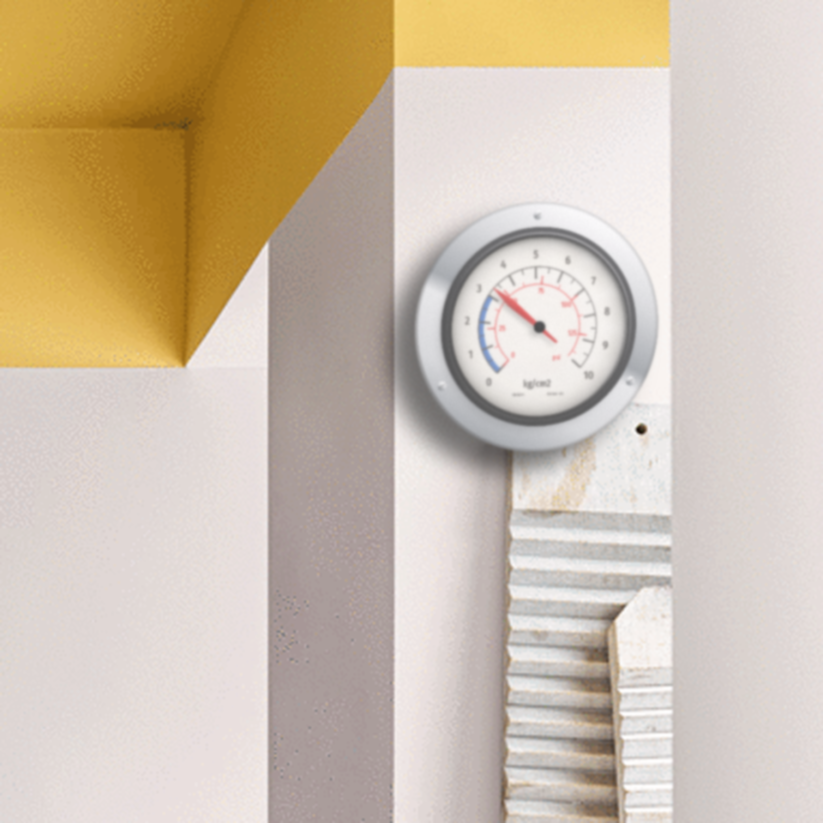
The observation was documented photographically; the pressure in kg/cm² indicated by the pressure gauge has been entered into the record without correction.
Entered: 3.25 kg/cm²
